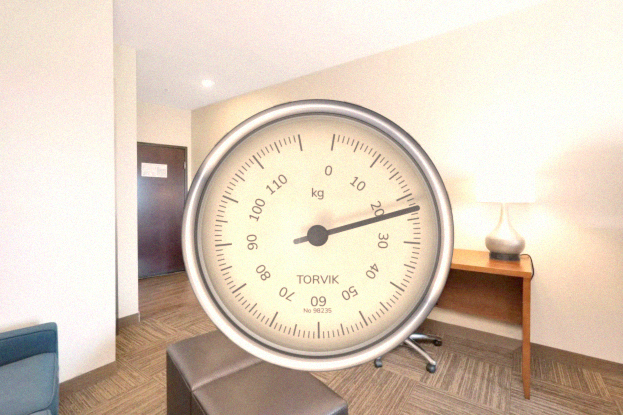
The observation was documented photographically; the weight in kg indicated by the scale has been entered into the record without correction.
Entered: 23 kg
